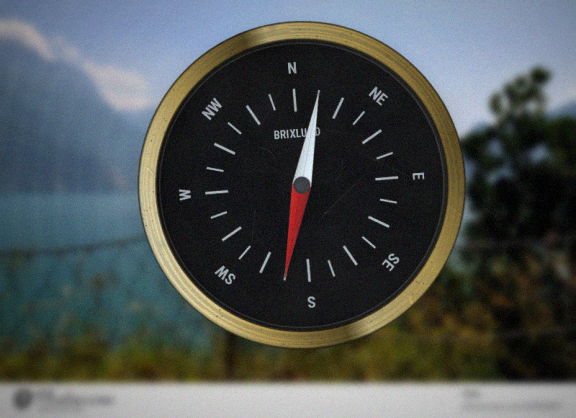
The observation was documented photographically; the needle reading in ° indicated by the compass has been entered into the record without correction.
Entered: 195 °
